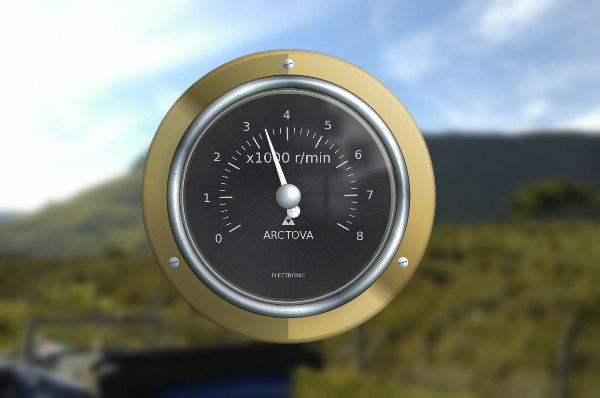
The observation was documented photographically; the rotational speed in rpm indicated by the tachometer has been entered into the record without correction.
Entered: 3400 rpm
